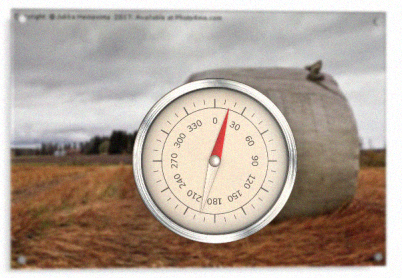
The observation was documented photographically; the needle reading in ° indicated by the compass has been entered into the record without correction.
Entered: 15 °
